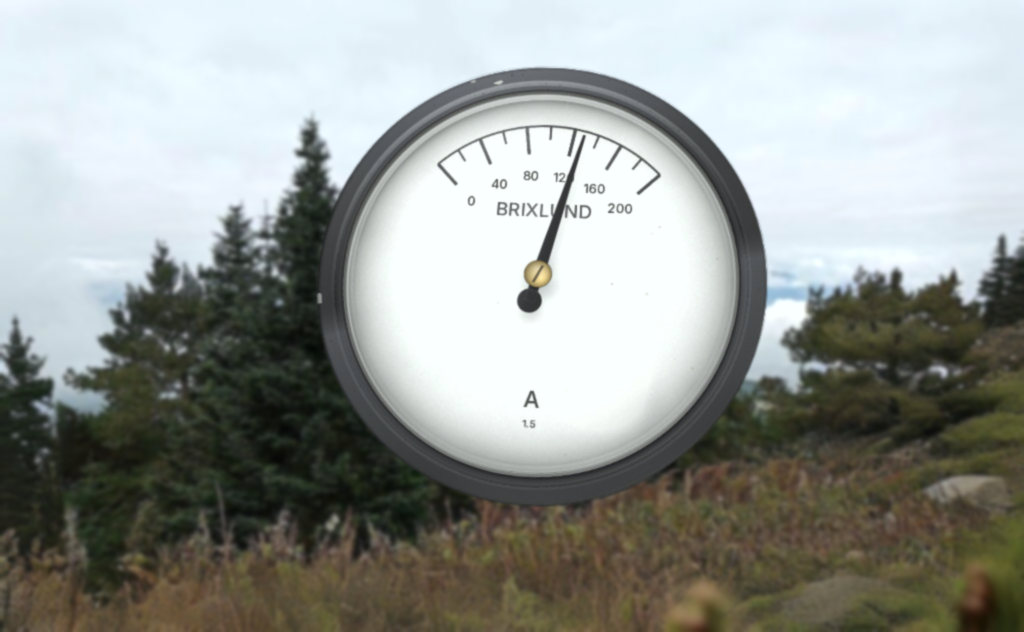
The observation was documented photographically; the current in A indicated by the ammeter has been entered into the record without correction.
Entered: 130 A
